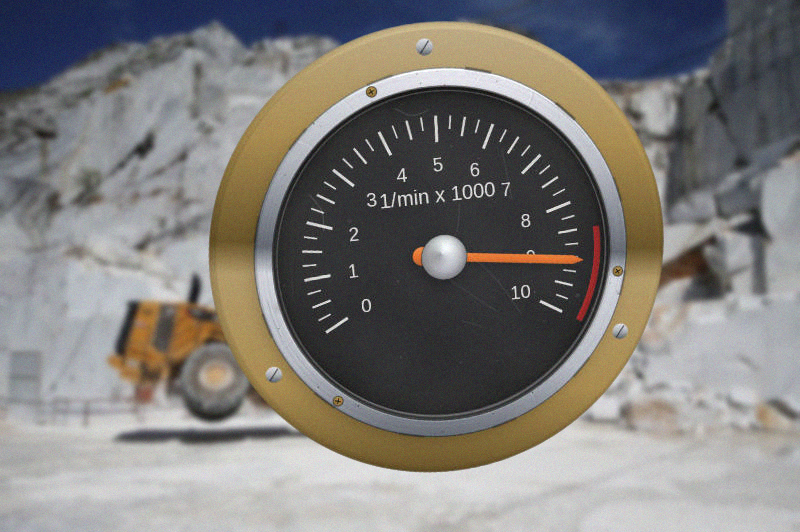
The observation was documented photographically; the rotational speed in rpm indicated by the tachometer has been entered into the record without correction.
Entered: 9000 rpm
